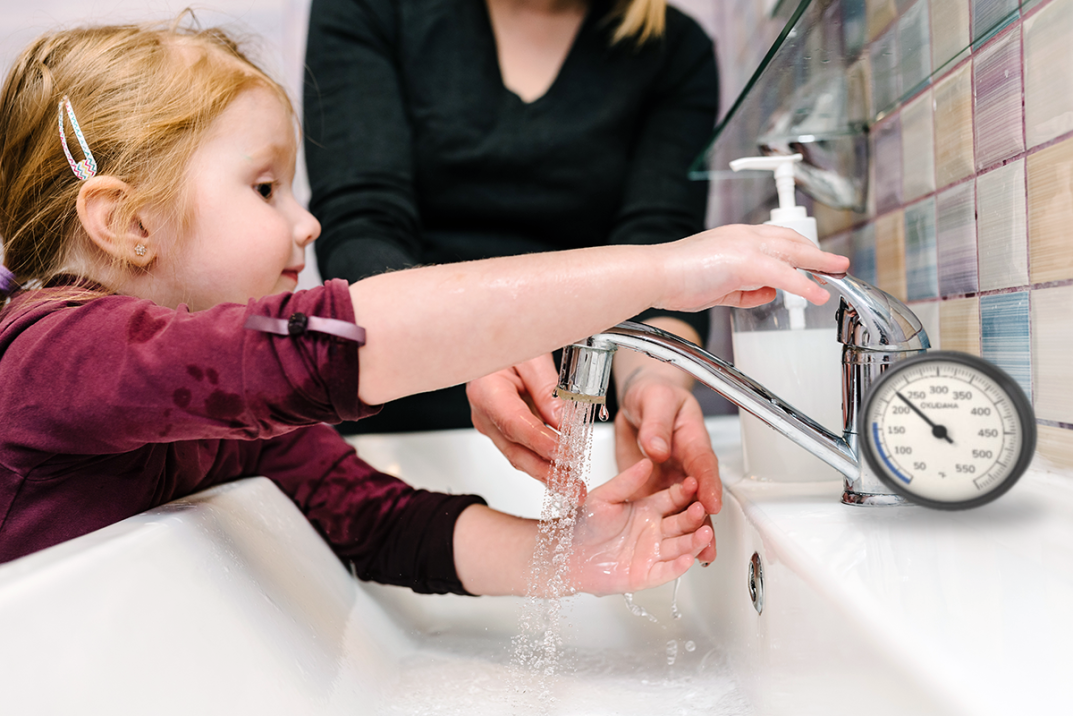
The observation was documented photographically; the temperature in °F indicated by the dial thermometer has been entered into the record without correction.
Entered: 225 °F
